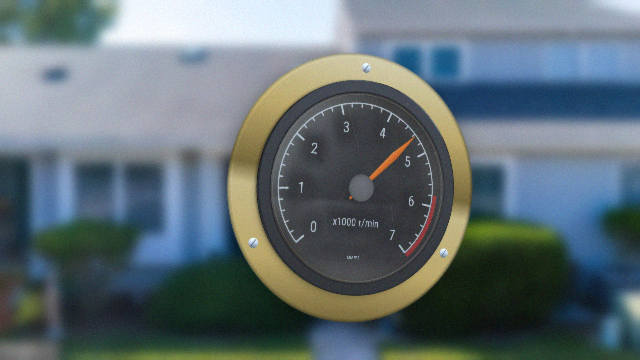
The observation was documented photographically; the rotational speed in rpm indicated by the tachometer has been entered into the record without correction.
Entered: 4600 rpm
